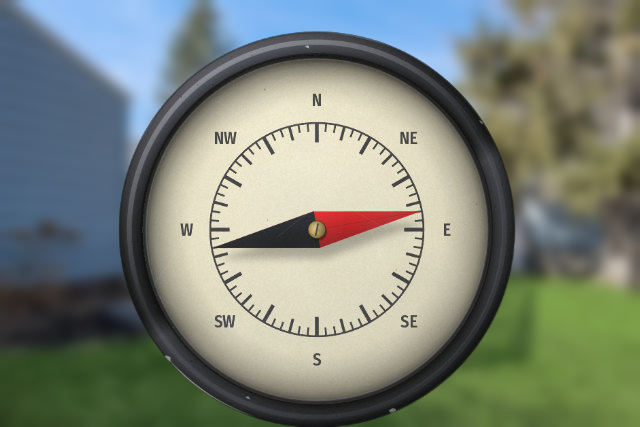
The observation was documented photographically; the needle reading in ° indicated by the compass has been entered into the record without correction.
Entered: 80 °
